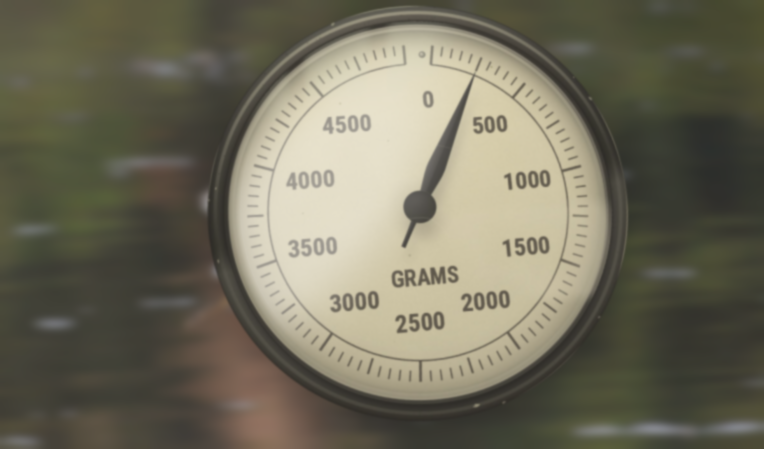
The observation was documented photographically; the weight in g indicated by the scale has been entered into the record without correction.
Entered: 250 g
